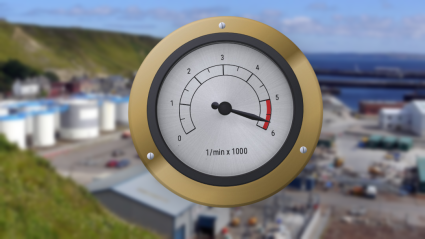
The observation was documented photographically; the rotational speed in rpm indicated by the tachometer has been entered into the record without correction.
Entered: 5750 rpm
